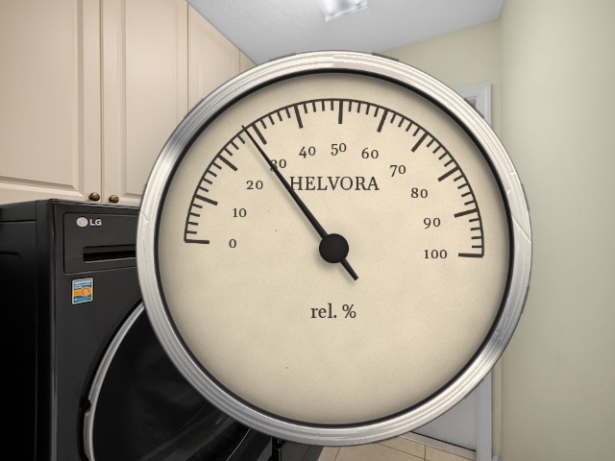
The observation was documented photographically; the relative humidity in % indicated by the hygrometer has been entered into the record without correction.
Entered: 28 %
